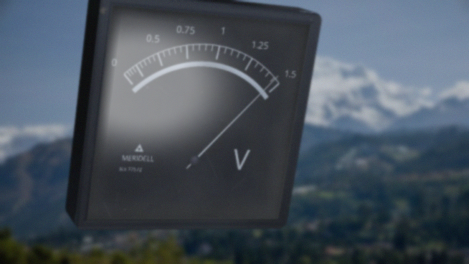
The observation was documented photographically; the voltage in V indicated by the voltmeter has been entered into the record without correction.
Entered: 1.45 V
